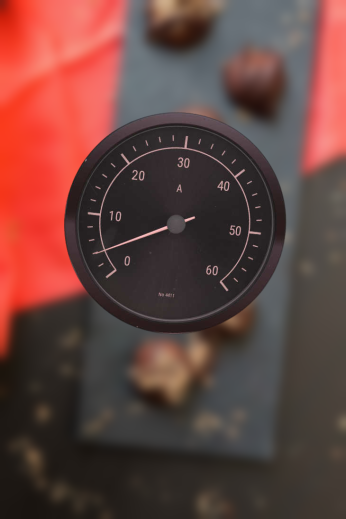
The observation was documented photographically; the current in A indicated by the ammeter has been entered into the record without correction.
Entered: 4 A
